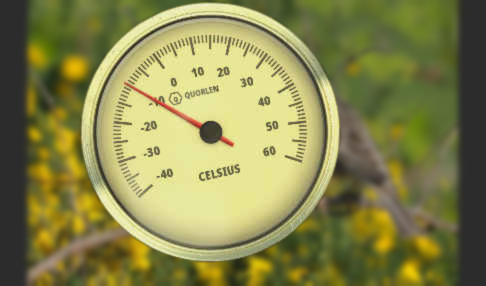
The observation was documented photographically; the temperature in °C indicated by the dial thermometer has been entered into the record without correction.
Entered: -10 °C
